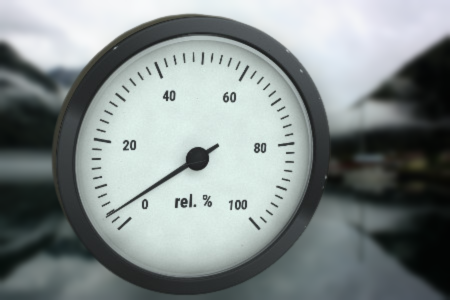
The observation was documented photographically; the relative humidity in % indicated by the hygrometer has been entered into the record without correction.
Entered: 4 %
